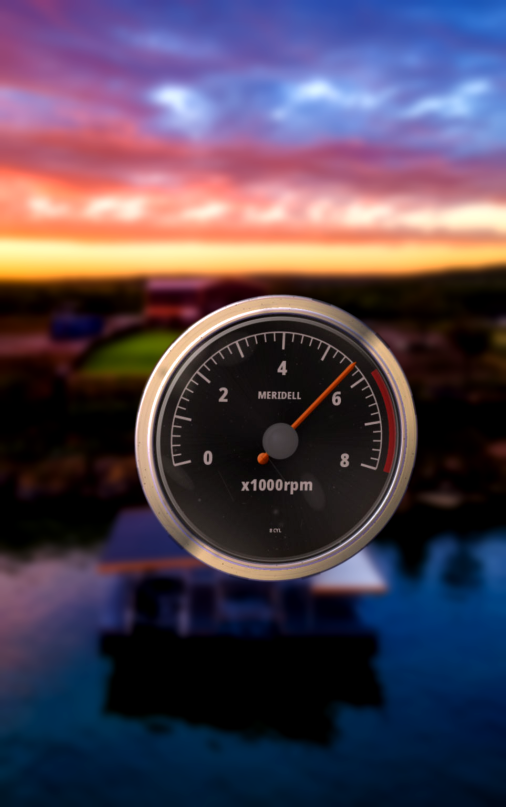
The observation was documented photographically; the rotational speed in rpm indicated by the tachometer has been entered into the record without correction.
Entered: 5600 rpm
